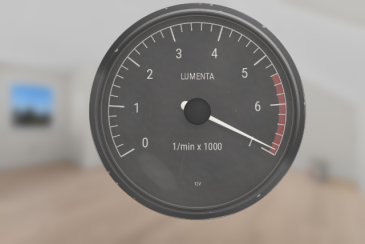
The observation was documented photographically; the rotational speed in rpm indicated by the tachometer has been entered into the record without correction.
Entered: 6900 rpm
